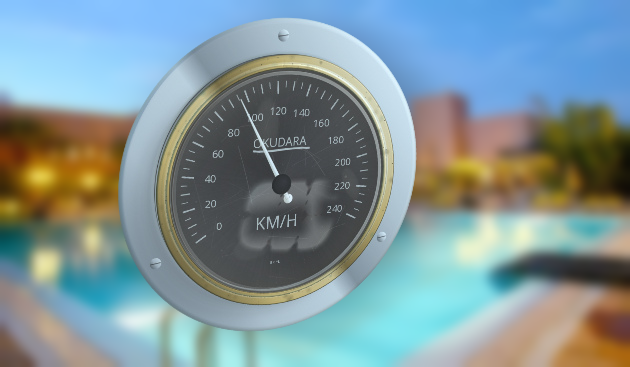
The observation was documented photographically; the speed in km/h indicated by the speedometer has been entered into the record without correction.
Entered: 95 km/h
